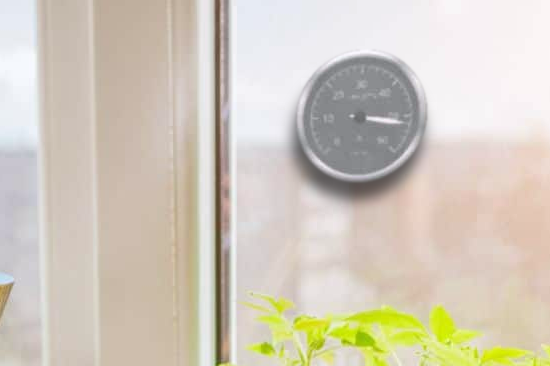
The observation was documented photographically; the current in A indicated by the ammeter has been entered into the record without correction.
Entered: 52 A
